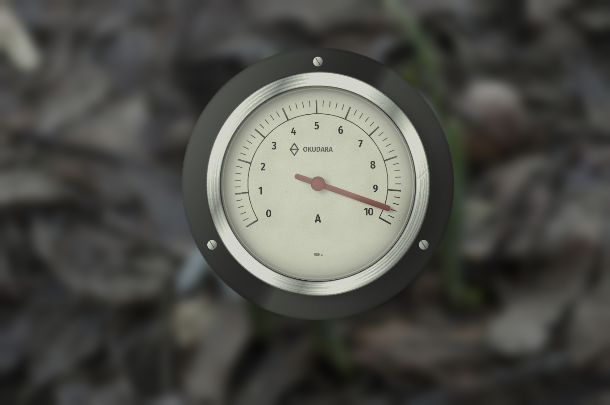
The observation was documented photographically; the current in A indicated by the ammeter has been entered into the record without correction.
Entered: 9.6 A
